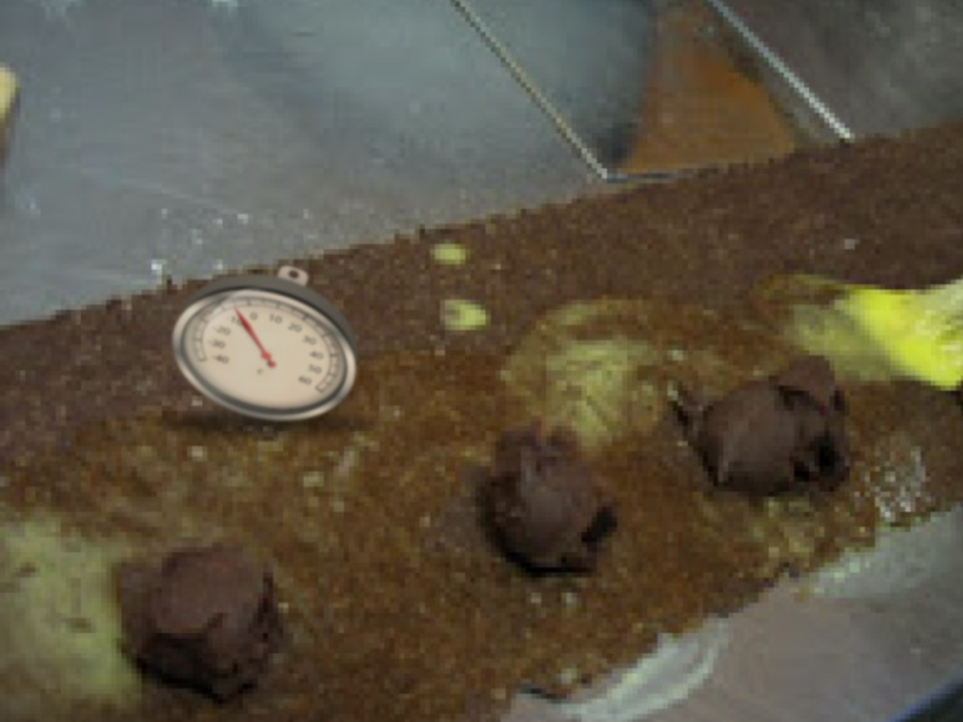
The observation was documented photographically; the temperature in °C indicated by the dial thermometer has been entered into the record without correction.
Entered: -5 °C
